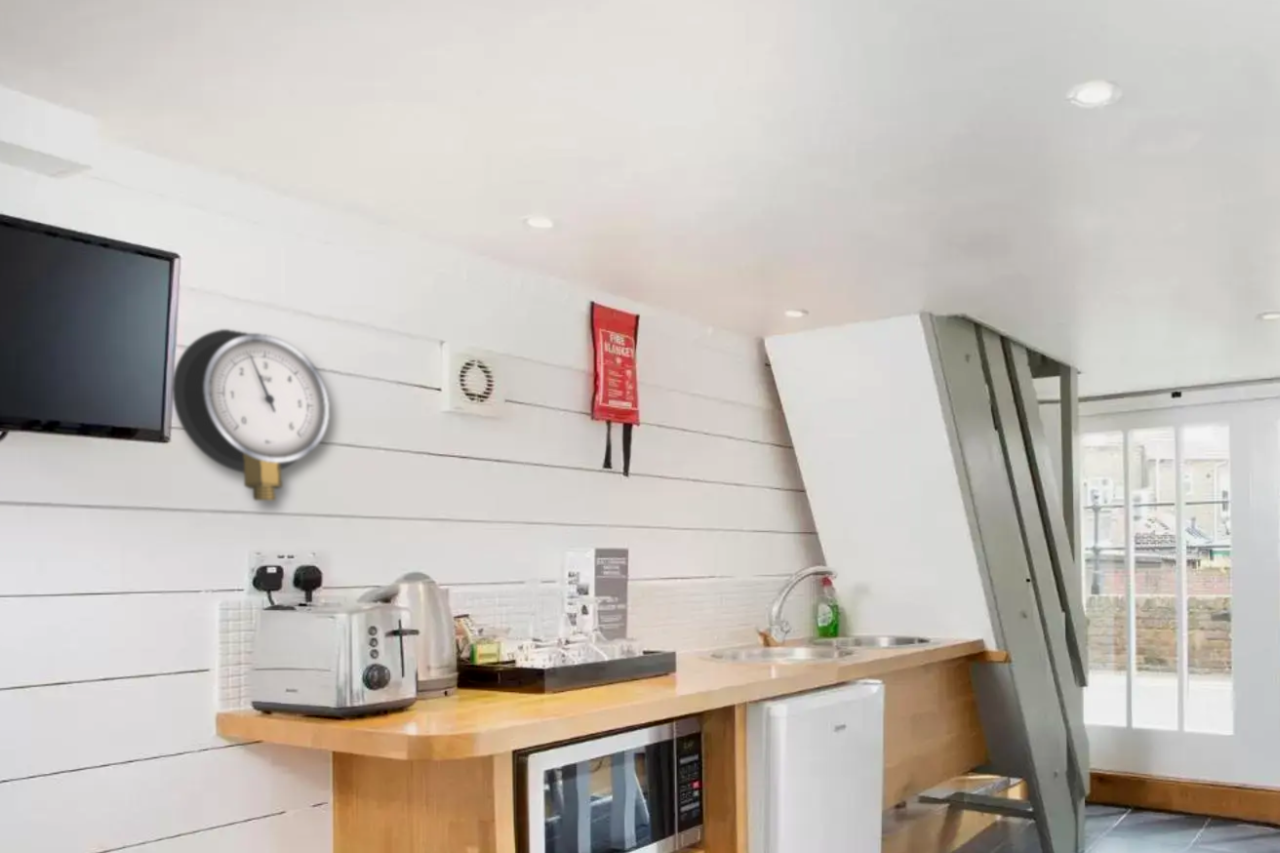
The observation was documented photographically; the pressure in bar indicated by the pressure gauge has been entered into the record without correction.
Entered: 2.5 bar
